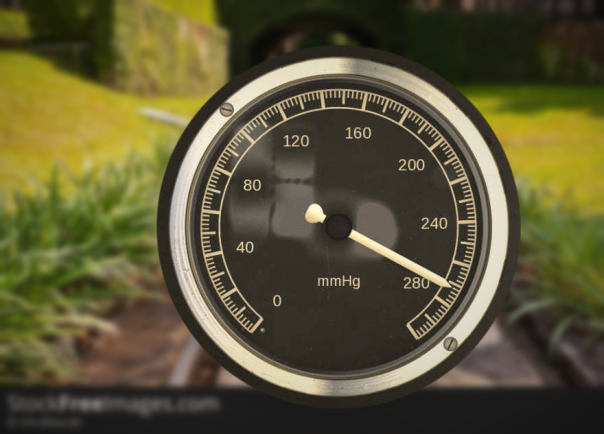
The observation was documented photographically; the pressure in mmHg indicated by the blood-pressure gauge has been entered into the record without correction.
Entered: 272 mmHg
